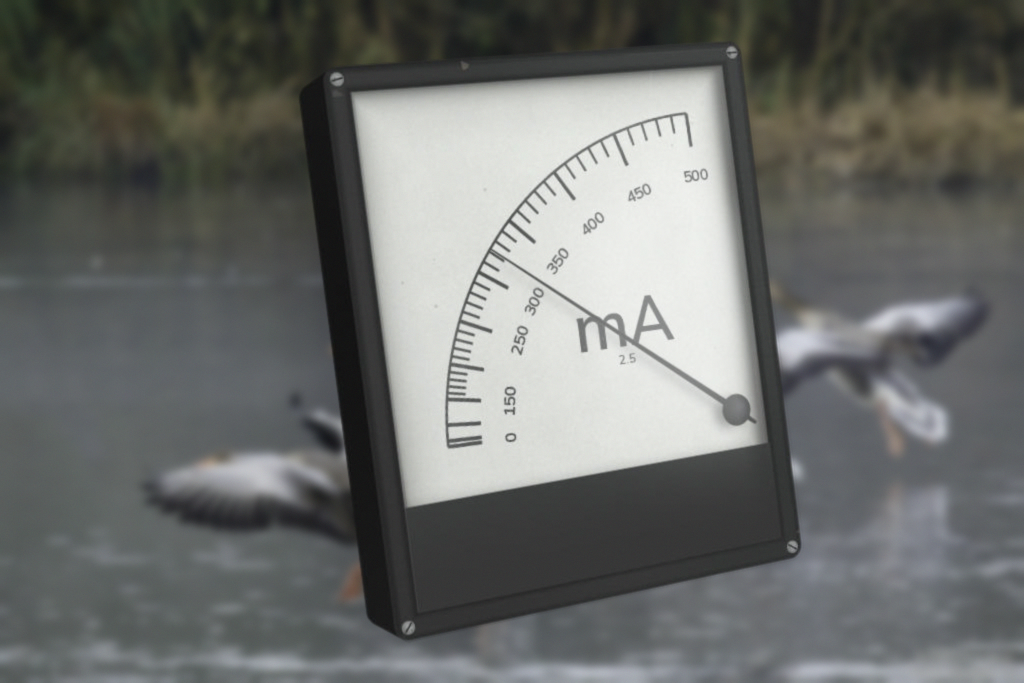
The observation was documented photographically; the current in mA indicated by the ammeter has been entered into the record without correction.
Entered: 320 mA
